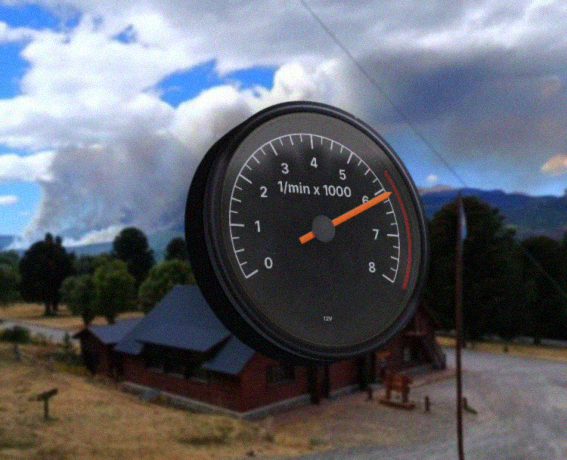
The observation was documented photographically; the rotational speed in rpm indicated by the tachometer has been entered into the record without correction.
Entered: 6125 rpm
